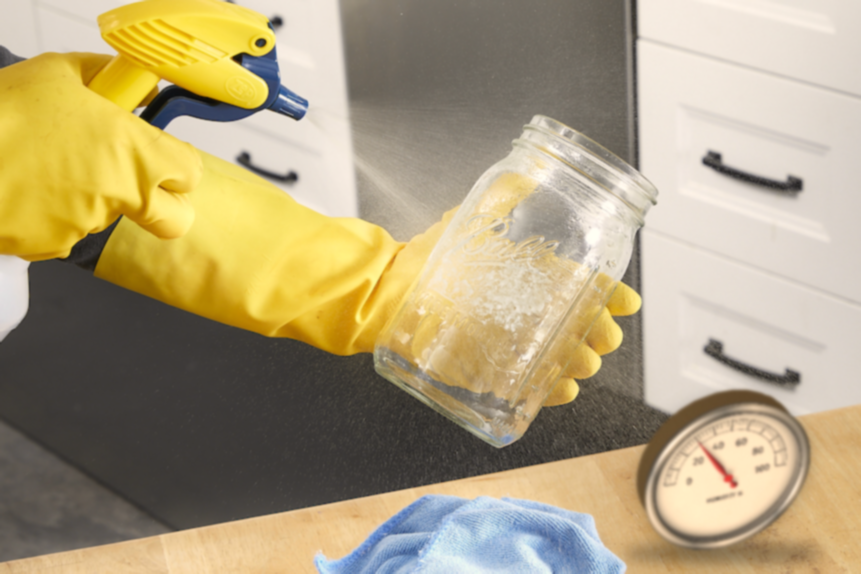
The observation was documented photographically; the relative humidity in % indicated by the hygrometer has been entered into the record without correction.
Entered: 30 %
